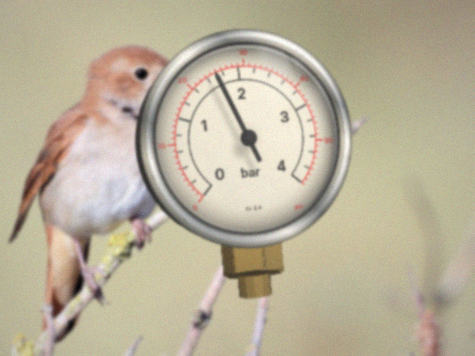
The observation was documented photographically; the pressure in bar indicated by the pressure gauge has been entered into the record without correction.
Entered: 1.7 bar
